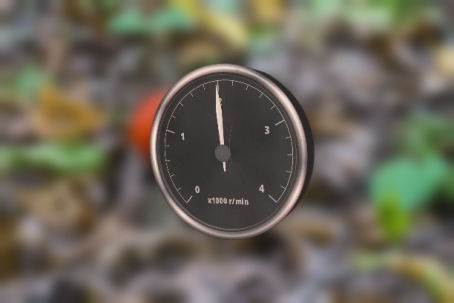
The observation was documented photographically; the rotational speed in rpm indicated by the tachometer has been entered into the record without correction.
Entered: 2000 rpm
